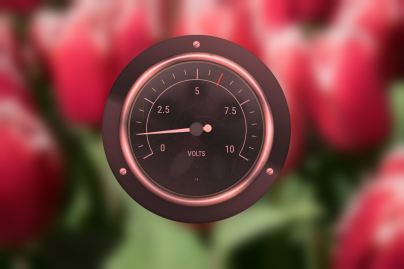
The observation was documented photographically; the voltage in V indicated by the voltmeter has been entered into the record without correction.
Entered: 1 V
